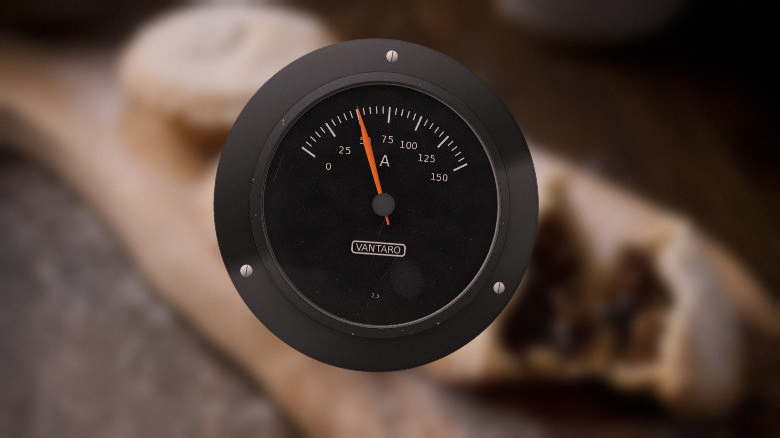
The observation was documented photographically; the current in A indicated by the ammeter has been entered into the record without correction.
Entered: 50 A
